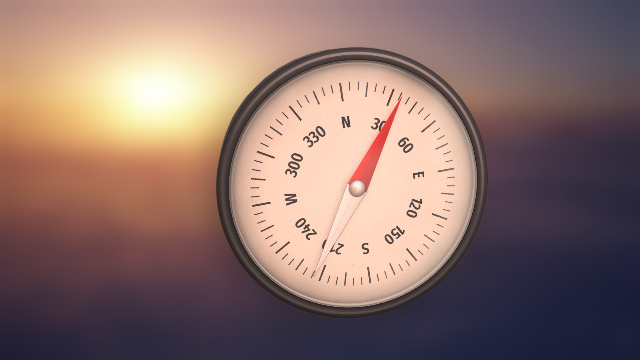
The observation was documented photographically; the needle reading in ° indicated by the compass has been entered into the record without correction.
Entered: 35 °
